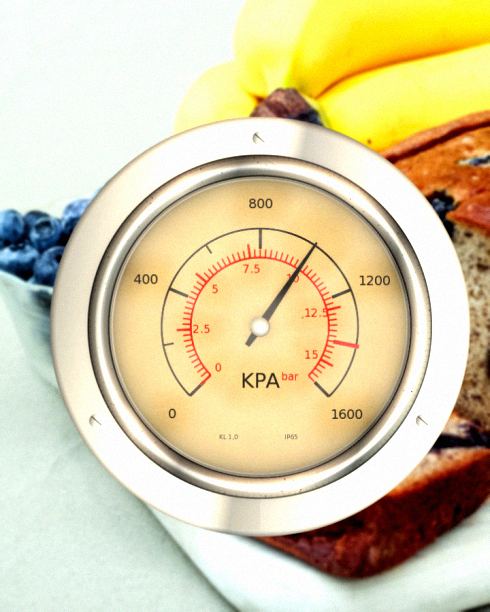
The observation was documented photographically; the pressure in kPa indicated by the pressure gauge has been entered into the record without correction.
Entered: 1000 kPa
